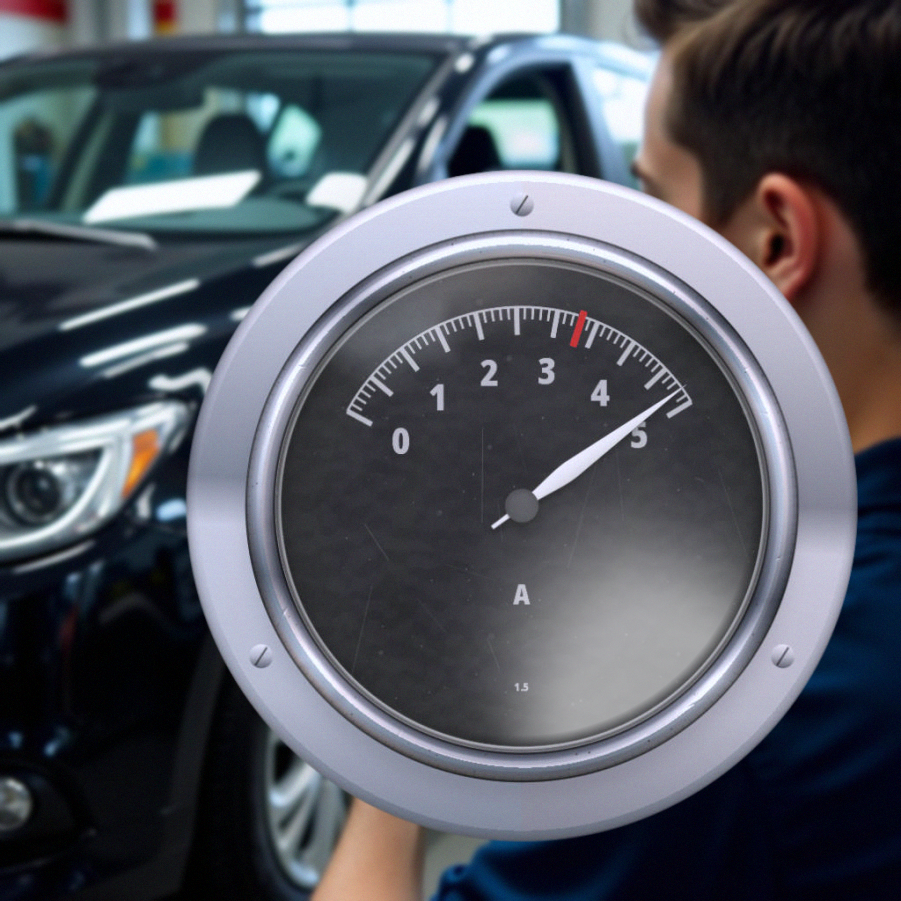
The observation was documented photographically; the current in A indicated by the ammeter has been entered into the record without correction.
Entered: 4.8 A
